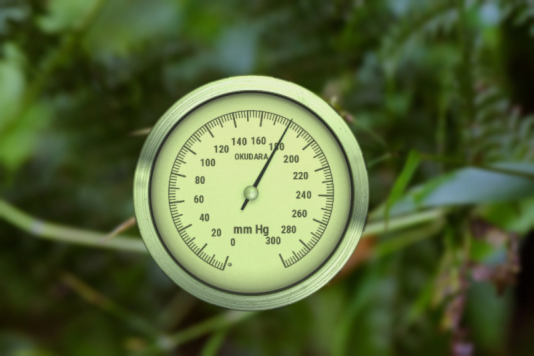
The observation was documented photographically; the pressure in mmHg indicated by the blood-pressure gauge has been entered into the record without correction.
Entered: 180 mmHg
